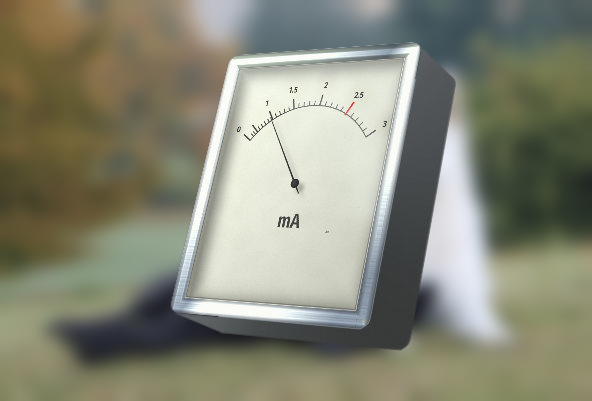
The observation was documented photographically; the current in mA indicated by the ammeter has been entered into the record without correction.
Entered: 1 mA
